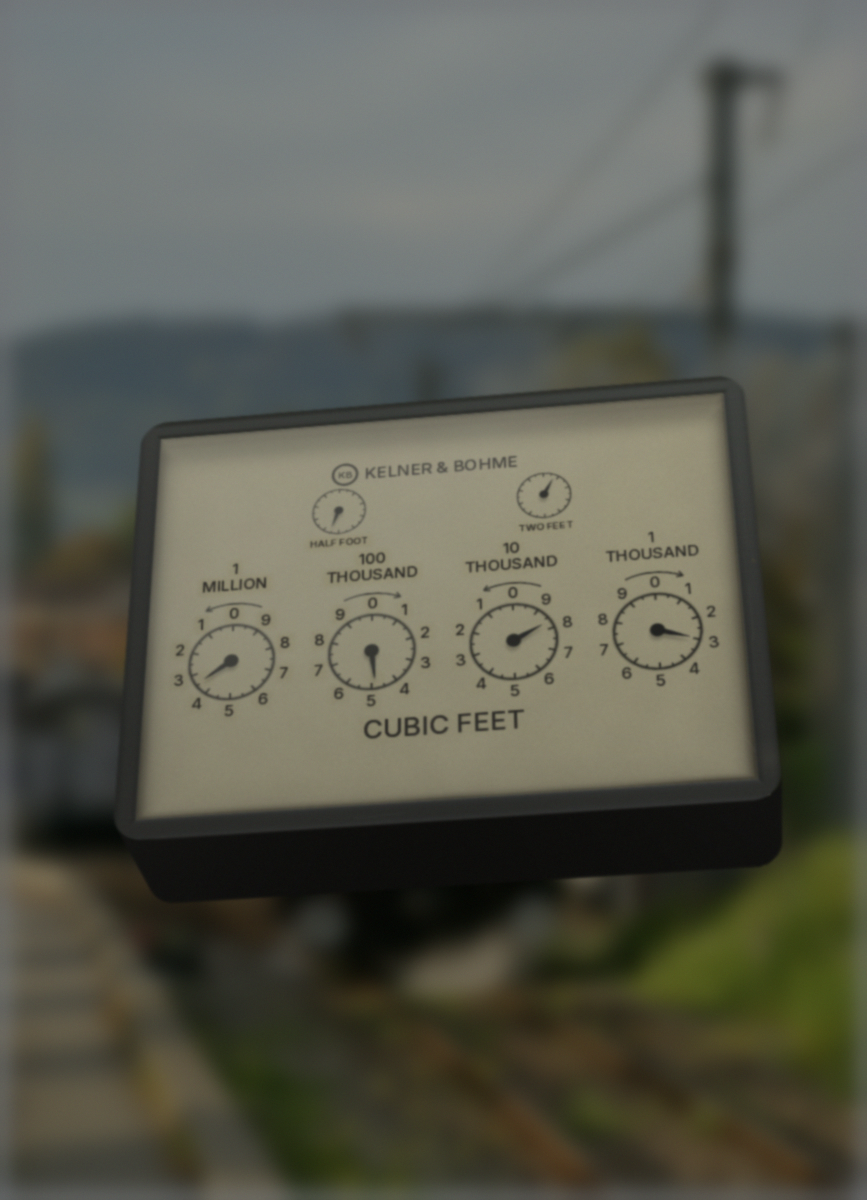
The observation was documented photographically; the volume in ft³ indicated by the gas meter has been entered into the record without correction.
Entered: 348300 ft³
